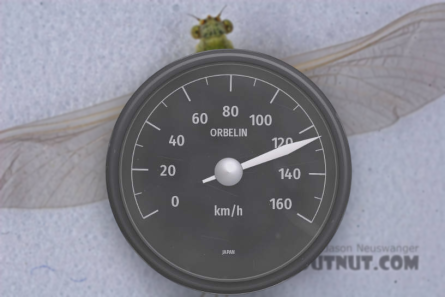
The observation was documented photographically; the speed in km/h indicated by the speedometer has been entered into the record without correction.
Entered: 125 km/h
